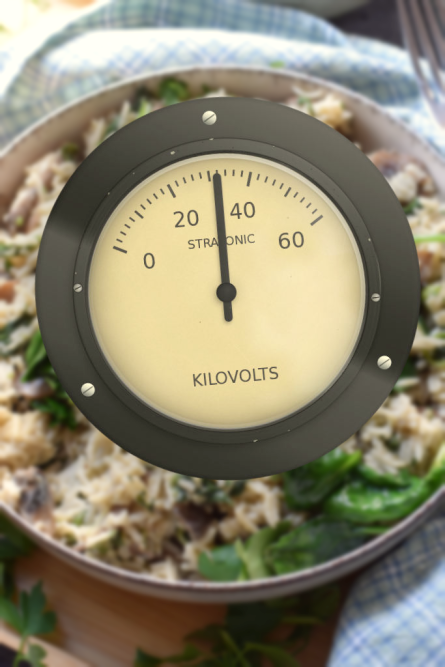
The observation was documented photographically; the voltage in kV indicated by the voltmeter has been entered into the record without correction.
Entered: 32 kV
